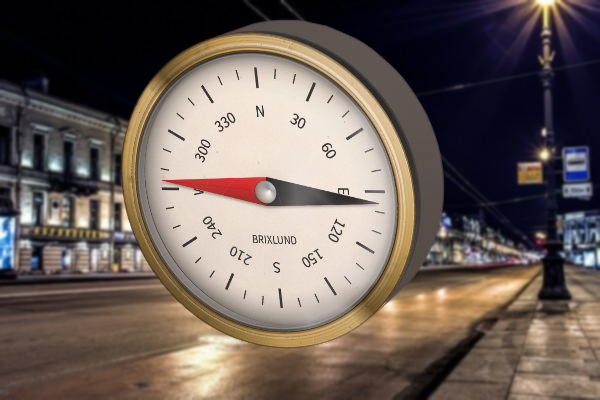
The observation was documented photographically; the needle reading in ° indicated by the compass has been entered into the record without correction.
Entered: 275 °
